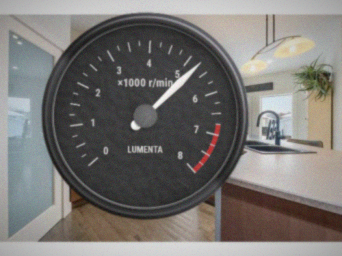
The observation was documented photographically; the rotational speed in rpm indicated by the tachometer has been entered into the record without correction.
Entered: 5250 rpm
